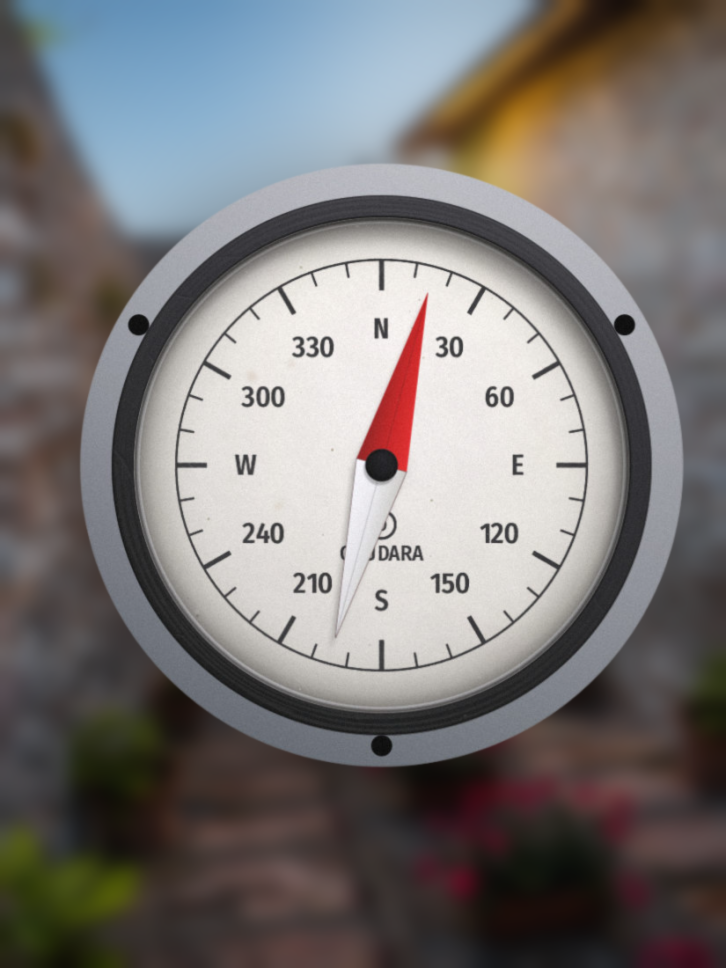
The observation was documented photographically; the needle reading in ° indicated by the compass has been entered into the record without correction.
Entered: 15 °
